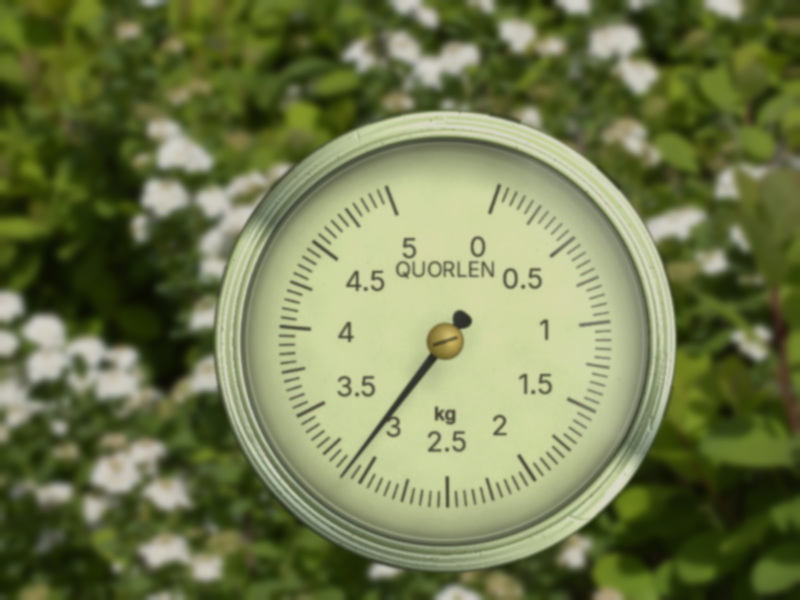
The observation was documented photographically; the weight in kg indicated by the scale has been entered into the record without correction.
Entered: 3.1 kg
